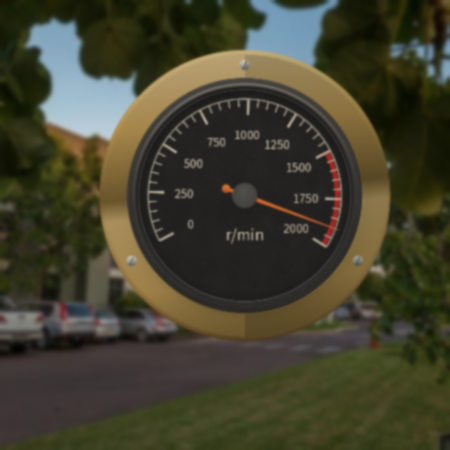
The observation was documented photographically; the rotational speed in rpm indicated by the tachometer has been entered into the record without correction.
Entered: 1900 rpm
